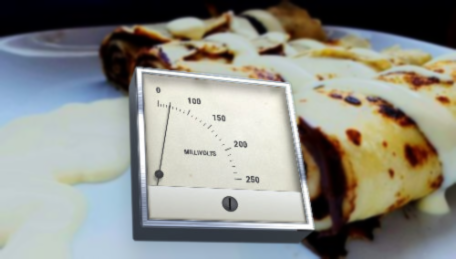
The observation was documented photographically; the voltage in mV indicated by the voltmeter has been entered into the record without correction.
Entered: 50 mV
